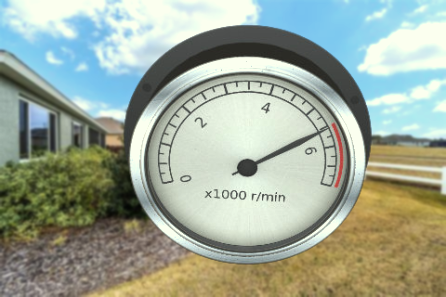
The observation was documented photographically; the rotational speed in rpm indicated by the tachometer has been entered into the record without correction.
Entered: 5500 rpm
